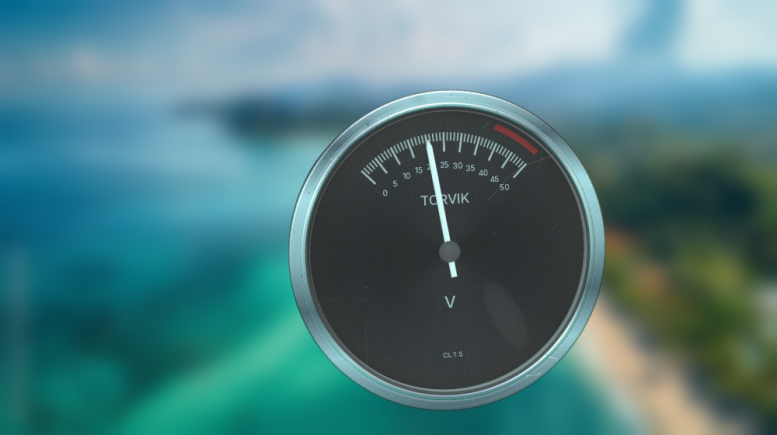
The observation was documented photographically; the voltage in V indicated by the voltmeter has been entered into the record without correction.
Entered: 20 V
